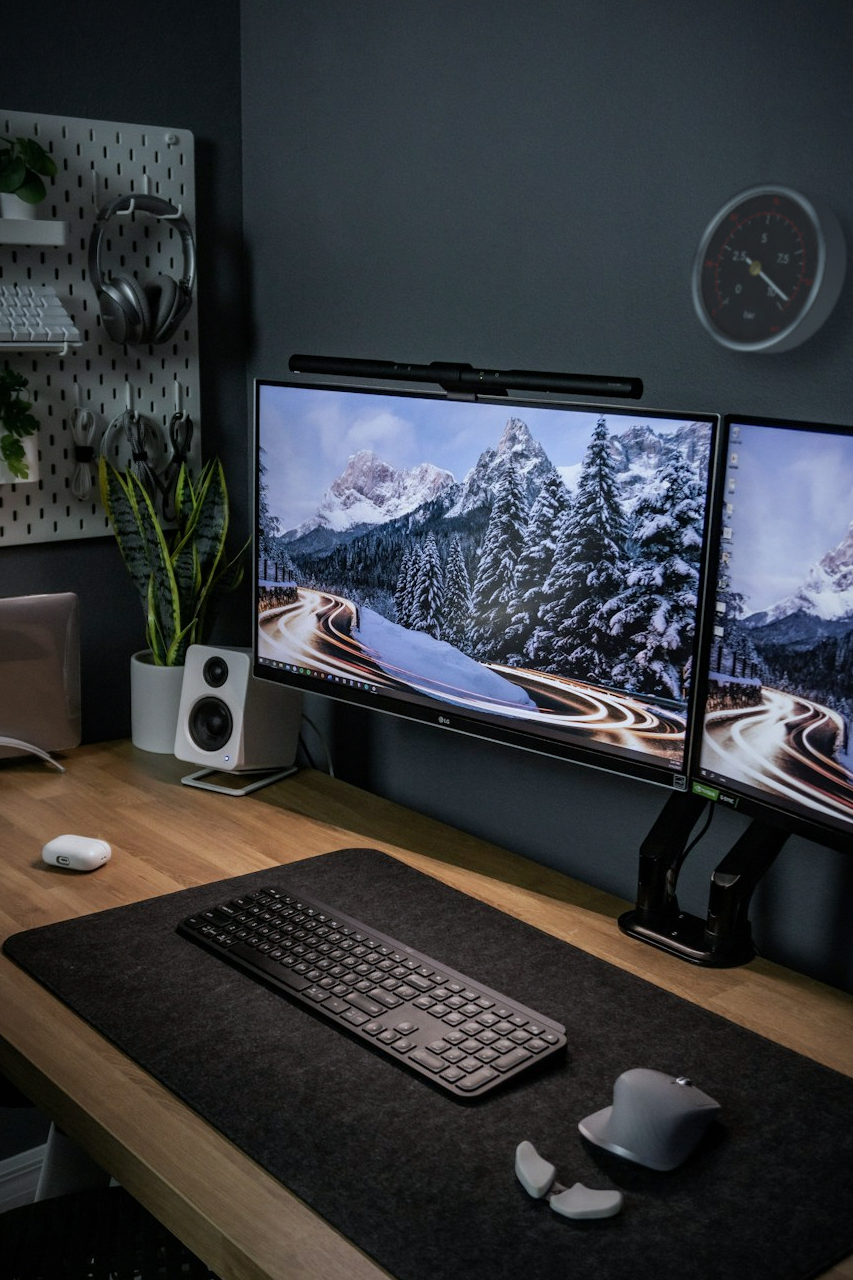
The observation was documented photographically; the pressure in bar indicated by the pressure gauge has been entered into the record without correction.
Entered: 9.5 bar
